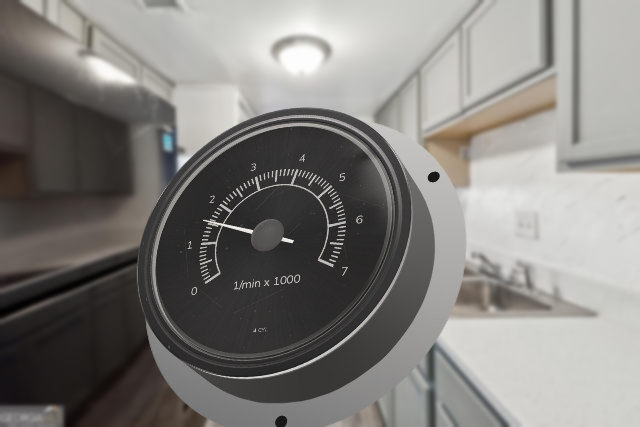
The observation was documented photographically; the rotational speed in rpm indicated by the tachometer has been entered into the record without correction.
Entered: 1500 rpm
